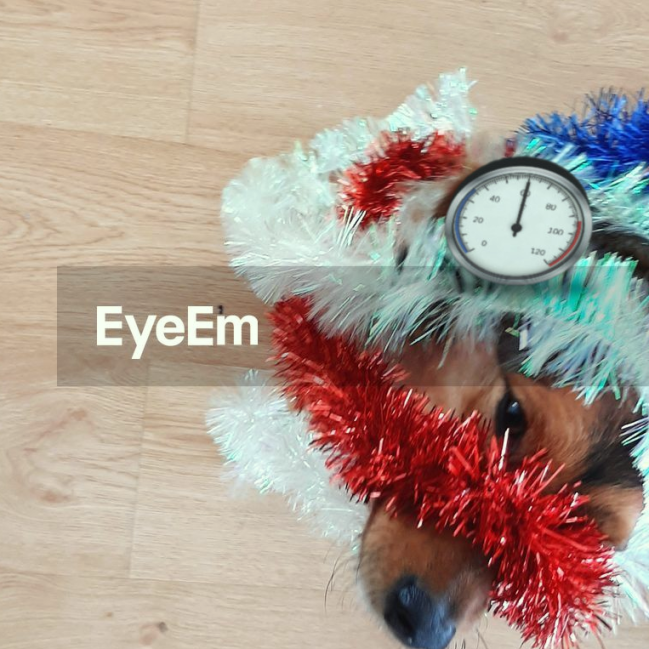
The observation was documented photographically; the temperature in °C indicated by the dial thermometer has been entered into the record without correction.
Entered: 60 °C
